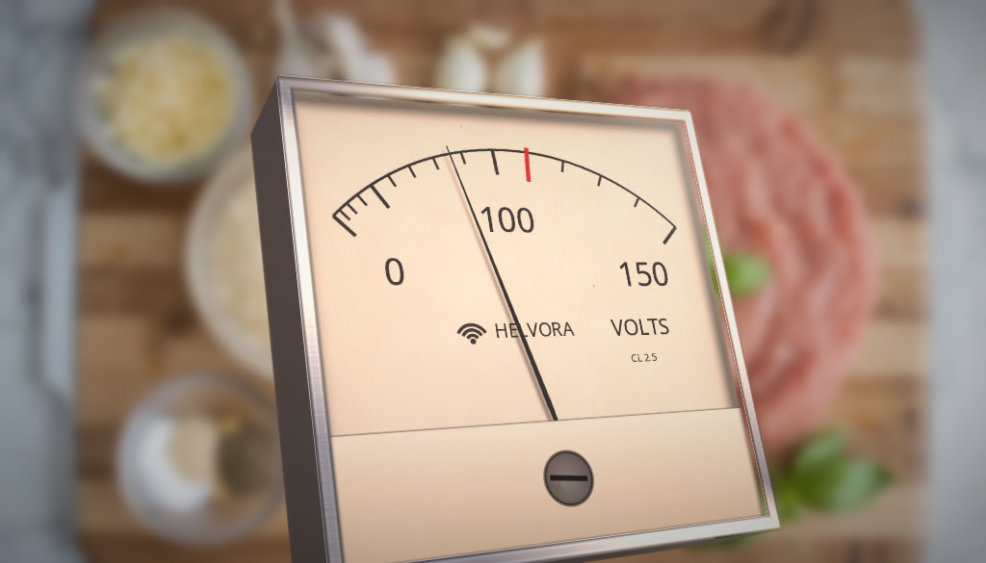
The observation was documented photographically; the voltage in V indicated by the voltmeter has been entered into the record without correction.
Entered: 85 V
